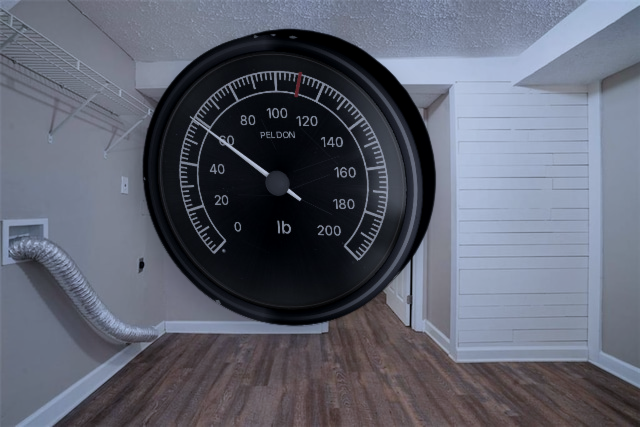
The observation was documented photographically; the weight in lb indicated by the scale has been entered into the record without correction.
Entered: 60 lb
